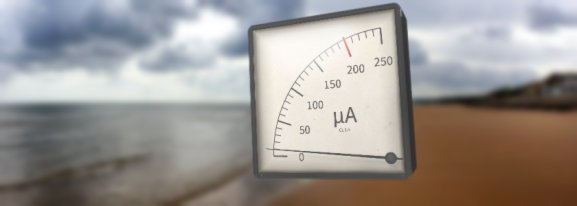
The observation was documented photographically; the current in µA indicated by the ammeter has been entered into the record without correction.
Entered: 10 µA
